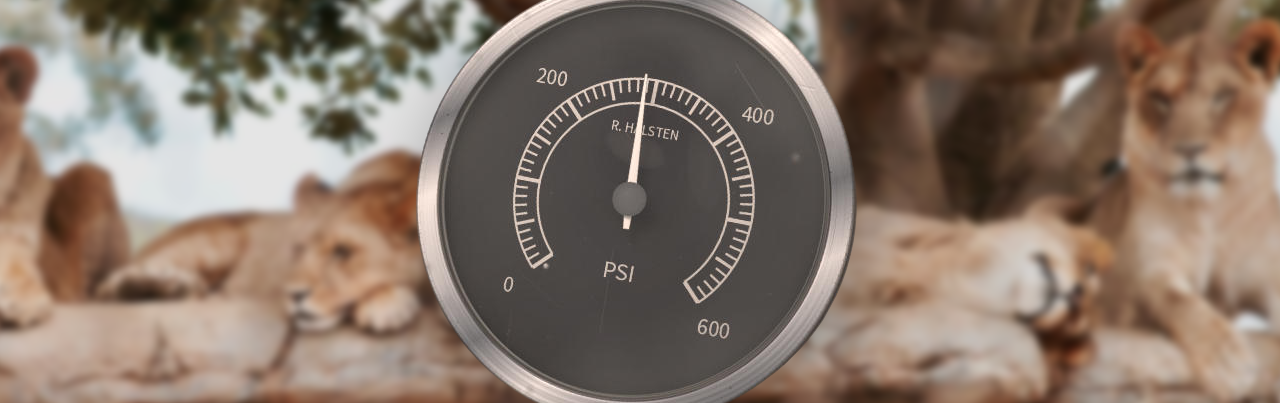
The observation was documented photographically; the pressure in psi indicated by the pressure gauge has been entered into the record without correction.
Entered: 290 psi
